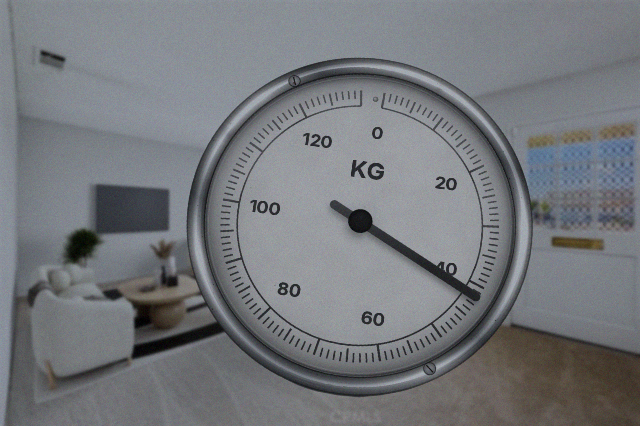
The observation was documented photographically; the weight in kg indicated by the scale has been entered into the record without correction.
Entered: 42 kg
